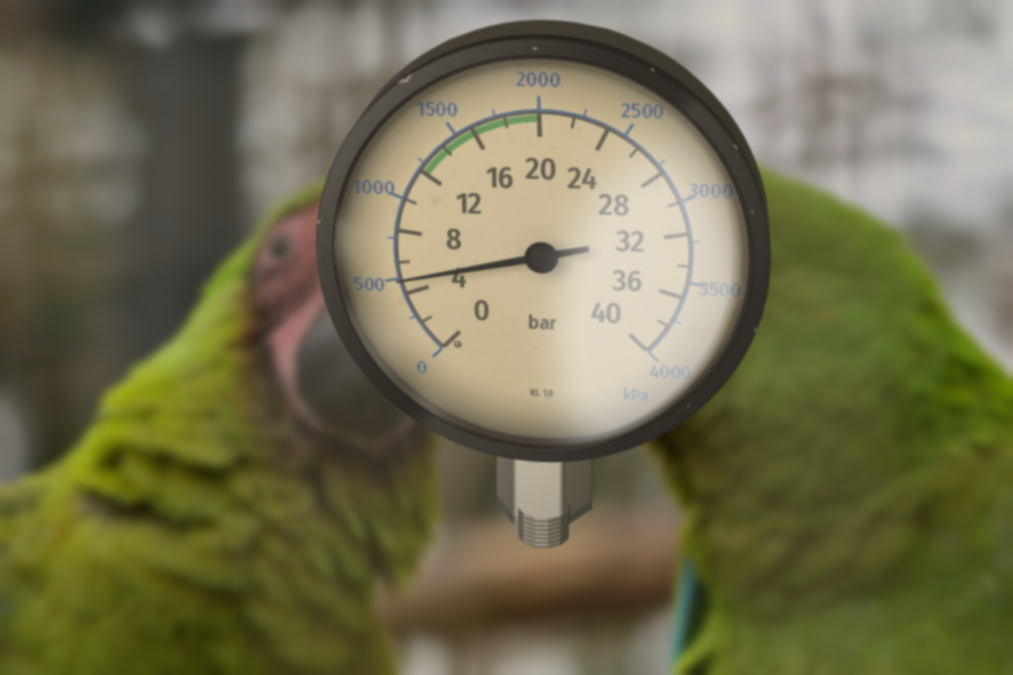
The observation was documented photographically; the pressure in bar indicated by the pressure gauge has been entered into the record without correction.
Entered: 5 bar
